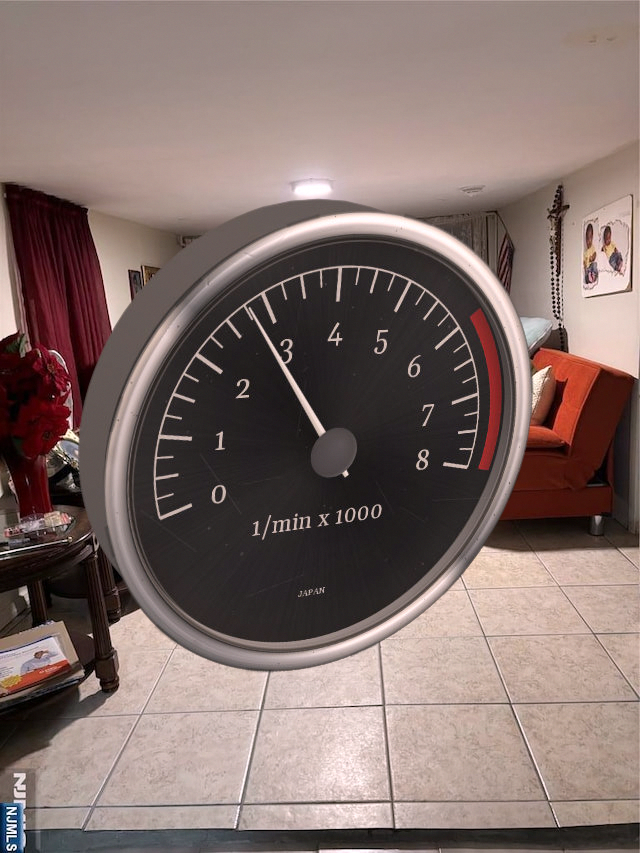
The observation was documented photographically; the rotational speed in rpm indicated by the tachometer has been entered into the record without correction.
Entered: 2750 rpm
